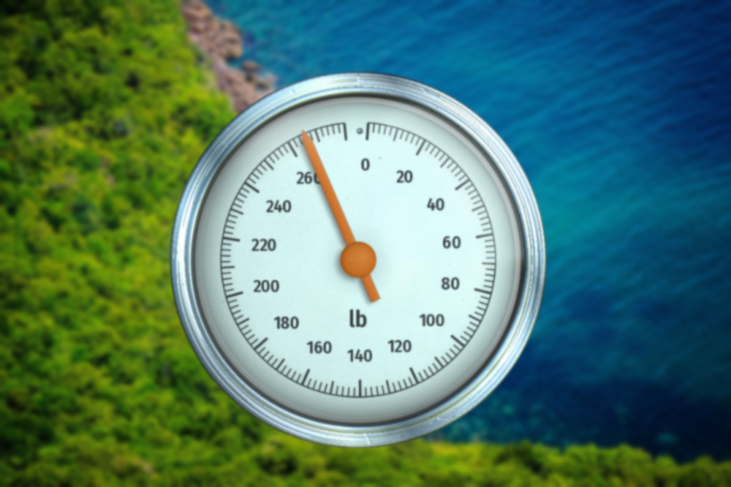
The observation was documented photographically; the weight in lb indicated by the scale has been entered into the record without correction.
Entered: 266 lb
